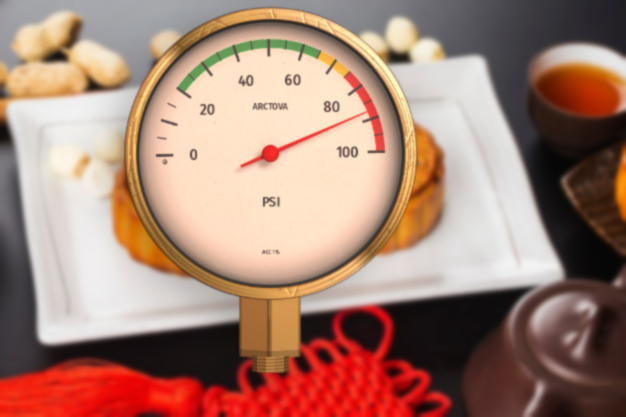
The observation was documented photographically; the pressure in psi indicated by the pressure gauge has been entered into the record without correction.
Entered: 87.5 psi
